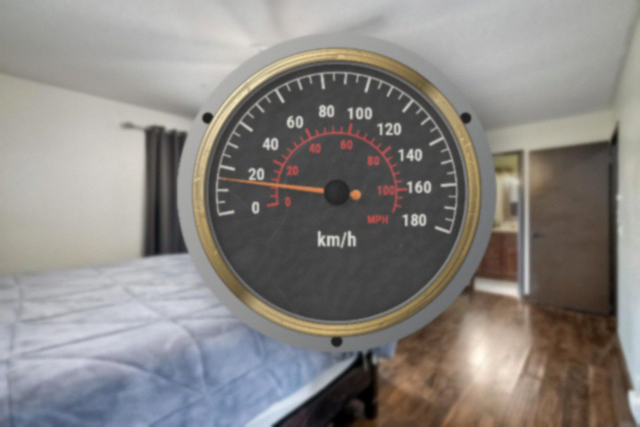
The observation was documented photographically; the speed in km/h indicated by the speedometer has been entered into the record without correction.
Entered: 15 km/h
